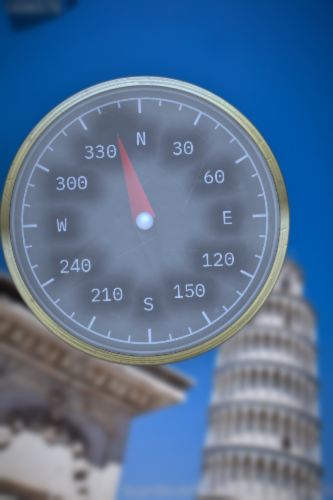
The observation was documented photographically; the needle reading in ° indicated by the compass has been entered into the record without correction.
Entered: 345 °
